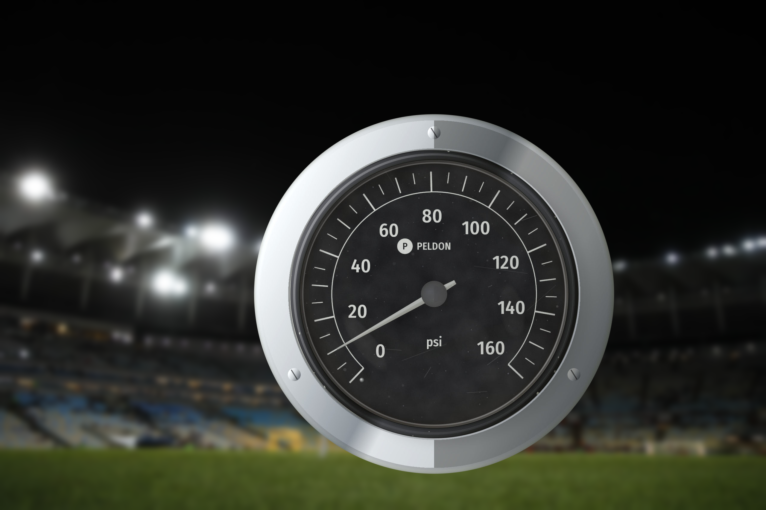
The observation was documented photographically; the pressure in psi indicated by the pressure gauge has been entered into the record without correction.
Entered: 10 psi
